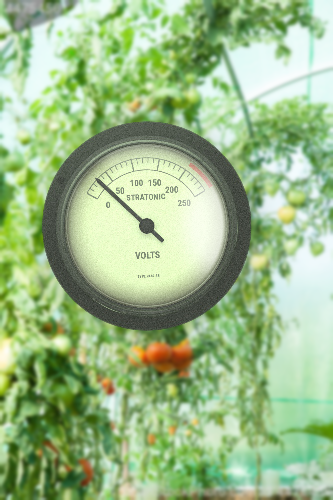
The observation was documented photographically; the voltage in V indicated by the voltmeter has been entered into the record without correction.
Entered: 30 V
